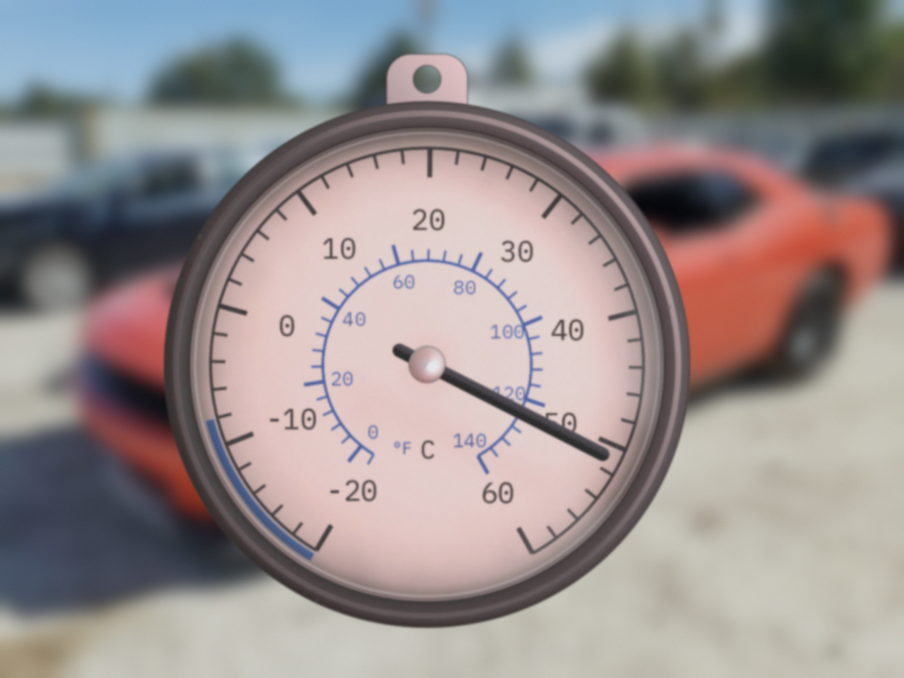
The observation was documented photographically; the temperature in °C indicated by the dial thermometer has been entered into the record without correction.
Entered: 51 °C
